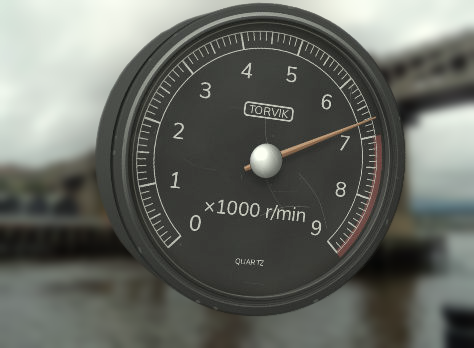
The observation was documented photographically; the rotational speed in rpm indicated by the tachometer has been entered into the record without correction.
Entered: 6700 rpm
